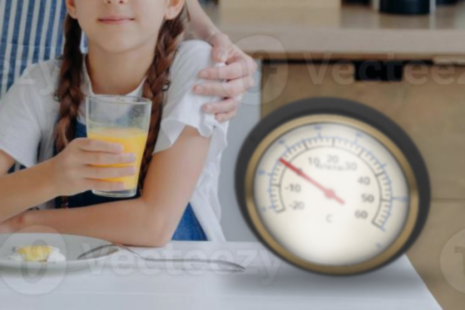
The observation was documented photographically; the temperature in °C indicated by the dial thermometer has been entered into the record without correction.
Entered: 0 °C
